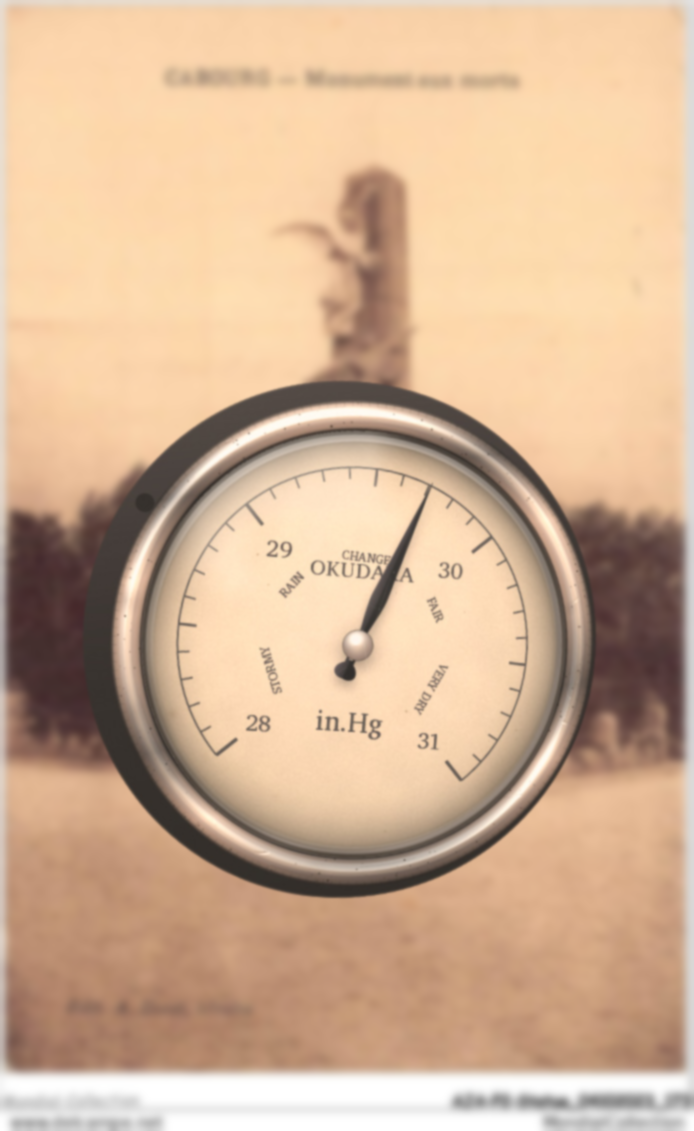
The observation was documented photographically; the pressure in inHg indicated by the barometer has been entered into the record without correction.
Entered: 29.7 inHg
